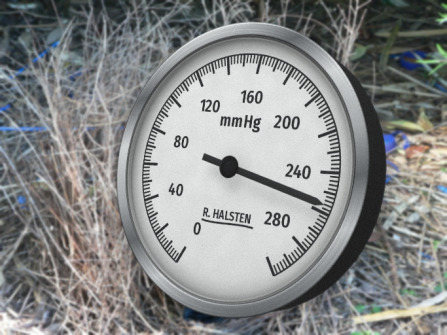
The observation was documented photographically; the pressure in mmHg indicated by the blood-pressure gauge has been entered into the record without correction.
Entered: 256 mmHg
